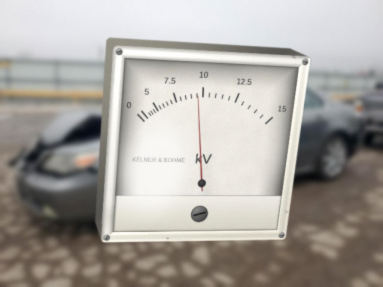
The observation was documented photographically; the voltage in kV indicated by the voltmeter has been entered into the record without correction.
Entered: 9.5 kV
